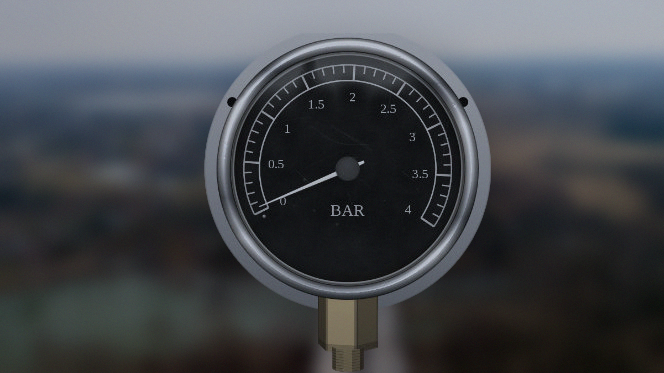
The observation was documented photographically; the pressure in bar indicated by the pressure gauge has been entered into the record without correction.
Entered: 0.05 bar
